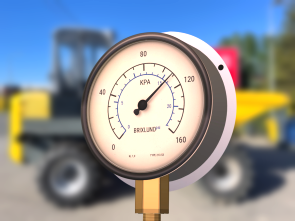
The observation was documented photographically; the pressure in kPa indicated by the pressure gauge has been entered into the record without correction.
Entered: 110 kPa
